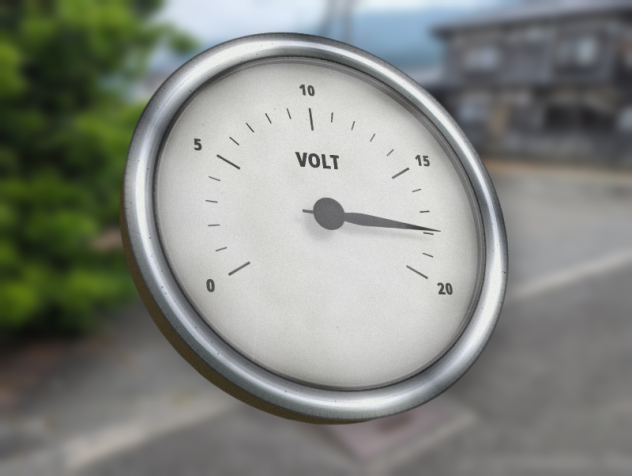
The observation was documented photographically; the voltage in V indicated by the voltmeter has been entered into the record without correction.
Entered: 18 V
